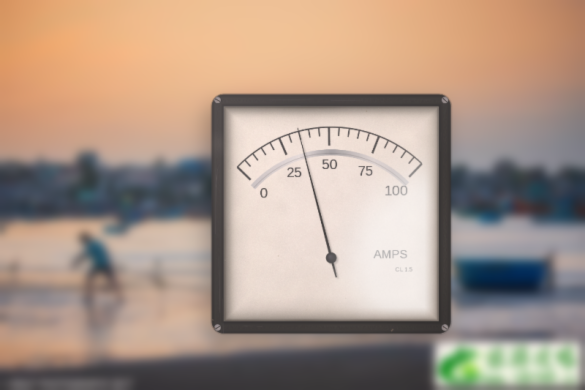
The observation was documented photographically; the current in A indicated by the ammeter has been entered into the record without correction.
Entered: 35 A
